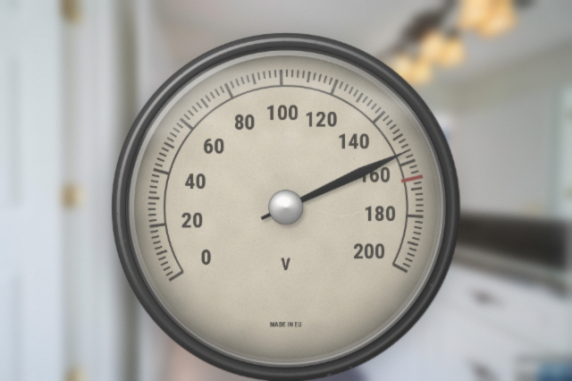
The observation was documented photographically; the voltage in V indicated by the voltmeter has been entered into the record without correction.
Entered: 156 V
